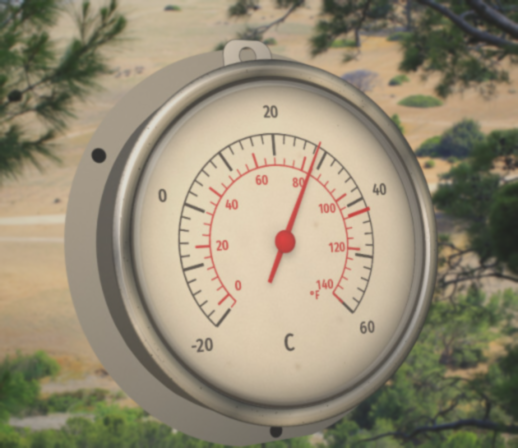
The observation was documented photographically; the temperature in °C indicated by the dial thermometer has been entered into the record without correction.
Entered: 28 °C
